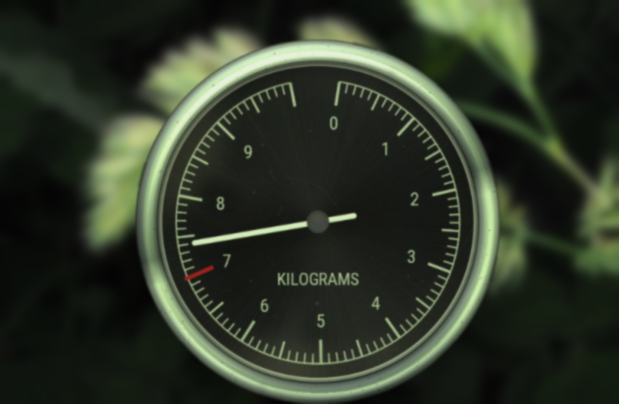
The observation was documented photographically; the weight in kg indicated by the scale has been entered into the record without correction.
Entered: 7.4 kg
